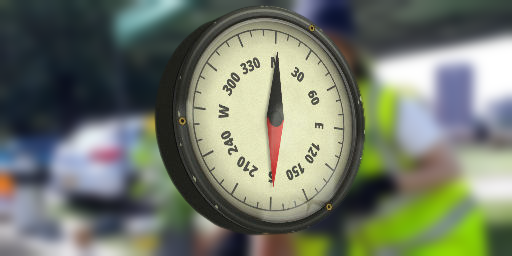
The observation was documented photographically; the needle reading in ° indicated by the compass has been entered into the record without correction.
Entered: 180 °
